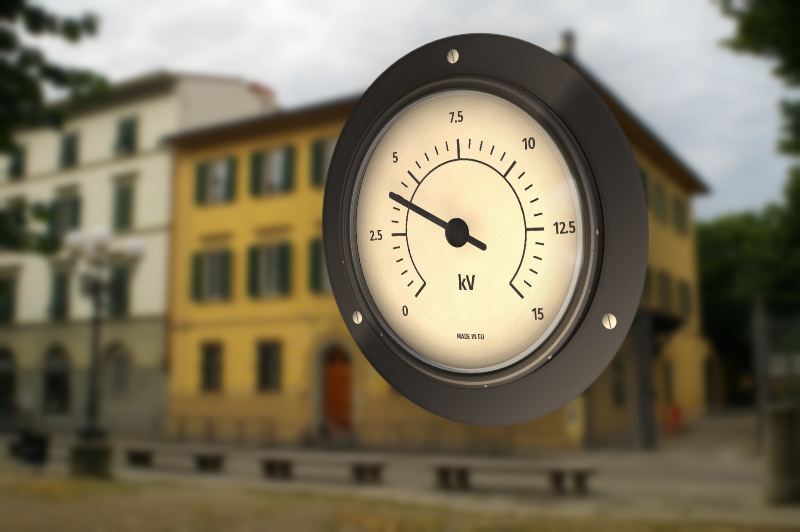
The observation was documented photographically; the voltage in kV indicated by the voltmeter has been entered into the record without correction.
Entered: 4 kV
